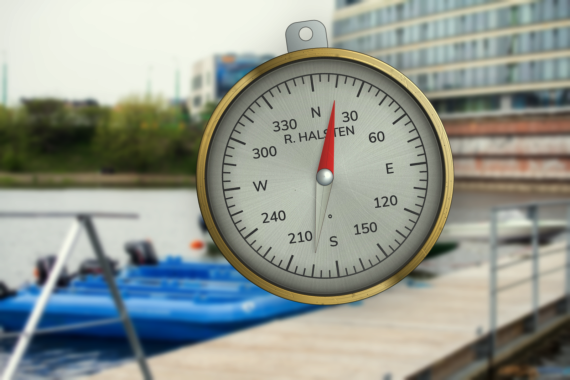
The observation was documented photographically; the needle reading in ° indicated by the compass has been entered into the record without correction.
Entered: 15 °
